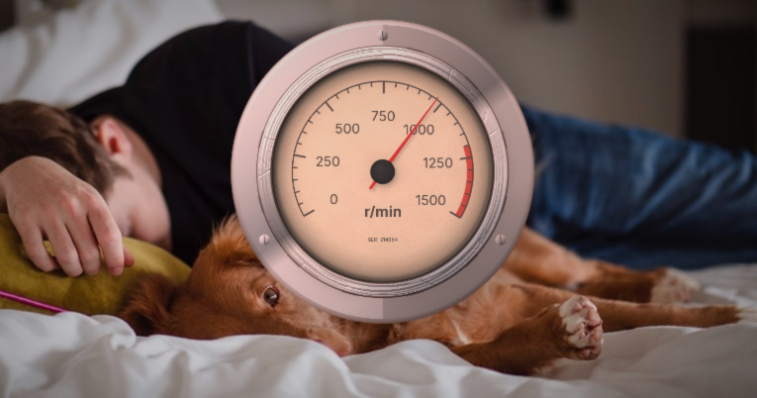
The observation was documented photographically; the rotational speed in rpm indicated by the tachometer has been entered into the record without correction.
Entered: 975 rpm
